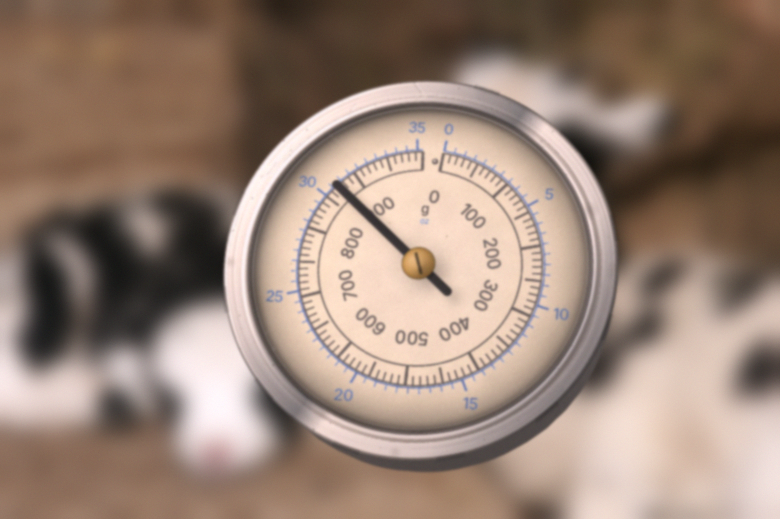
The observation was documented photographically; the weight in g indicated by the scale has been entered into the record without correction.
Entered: 870 g
